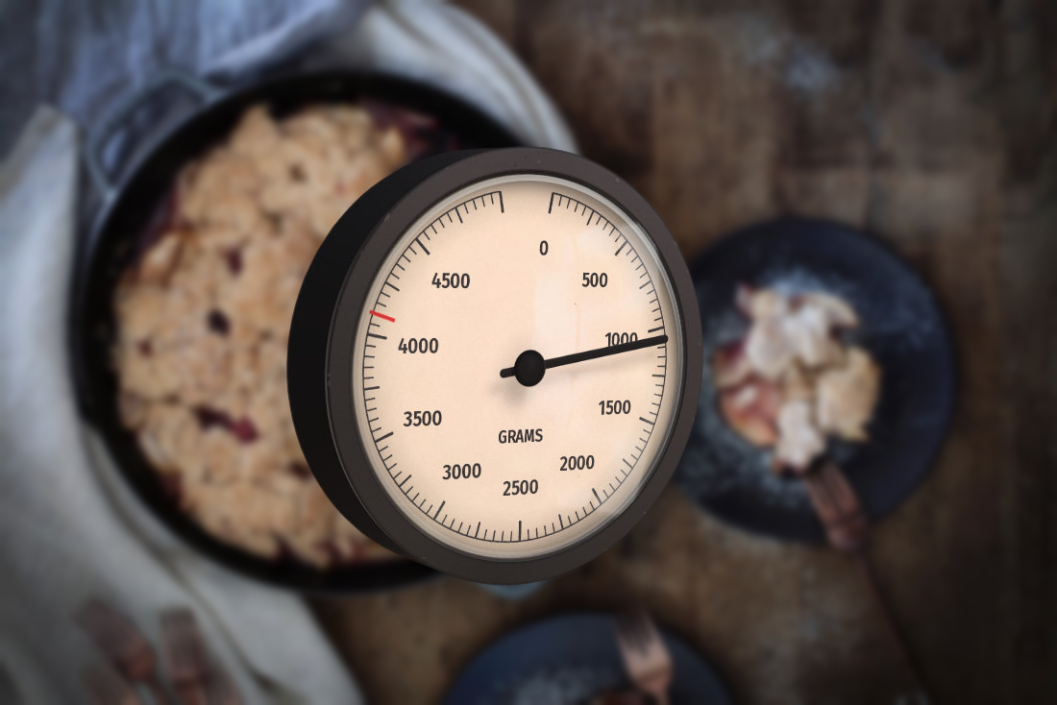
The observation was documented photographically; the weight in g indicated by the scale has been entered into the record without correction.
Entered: 1050 g
